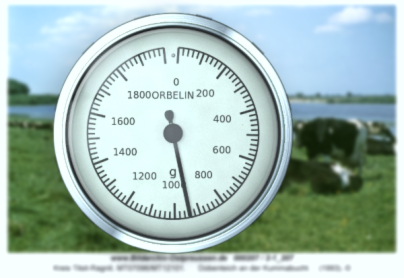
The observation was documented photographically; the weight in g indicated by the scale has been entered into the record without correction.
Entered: 940 g
